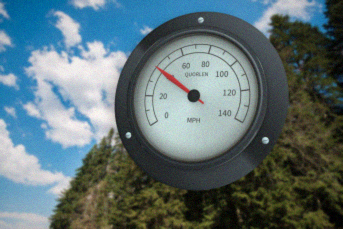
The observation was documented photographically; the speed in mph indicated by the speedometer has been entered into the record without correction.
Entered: 40 mph
